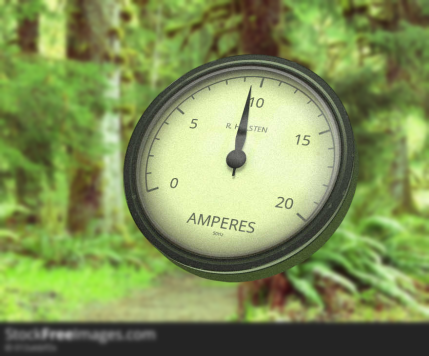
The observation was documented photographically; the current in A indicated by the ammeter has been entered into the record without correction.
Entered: 9.5 A
